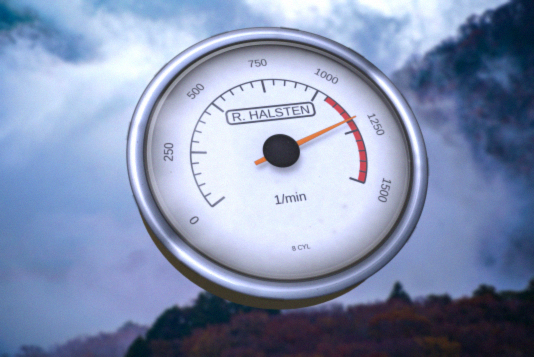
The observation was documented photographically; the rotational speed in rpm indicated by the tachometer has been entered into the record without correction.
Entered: 1200 rpm
